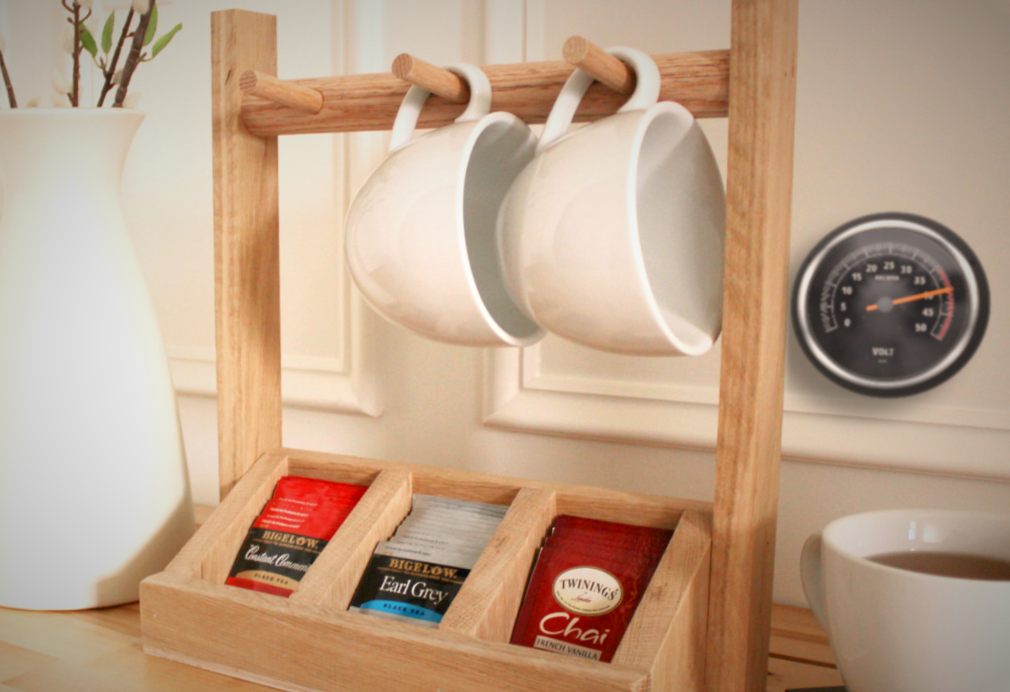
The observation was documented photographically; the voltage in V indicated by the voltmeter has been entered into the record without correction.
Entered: 40 V
